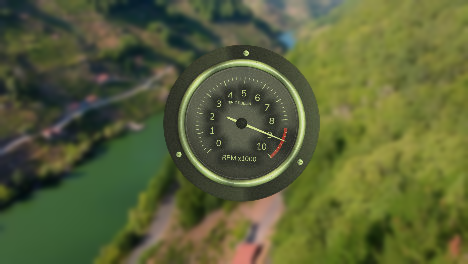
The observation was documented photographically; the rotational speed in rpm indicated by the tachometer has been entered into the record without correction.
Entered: 9000 rpm
